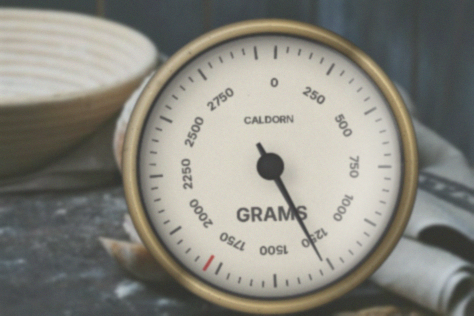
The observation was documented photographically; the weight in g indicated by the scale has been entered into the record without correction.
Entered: 1275 g
